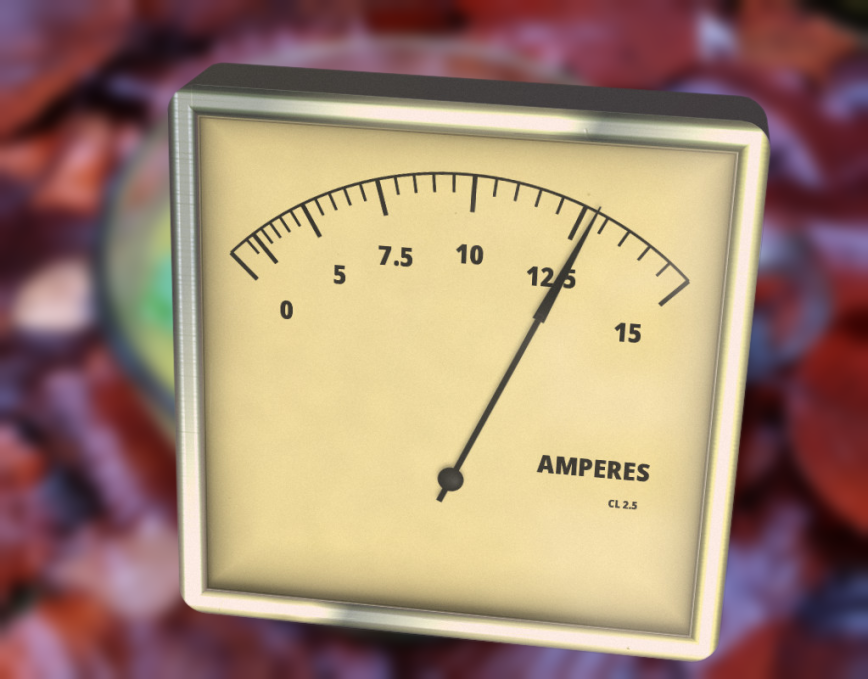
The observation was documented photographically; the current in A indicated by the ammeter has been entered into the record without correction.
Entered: 12.75 A
